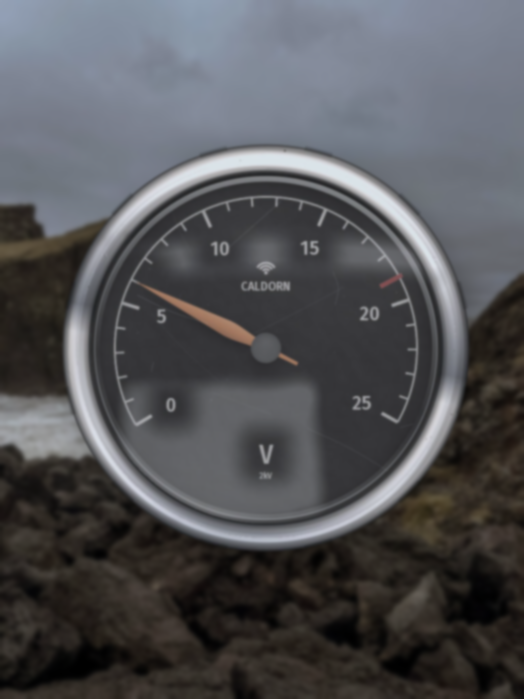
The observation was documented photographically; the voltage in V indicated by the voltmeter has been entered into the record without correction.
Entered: 6 V
